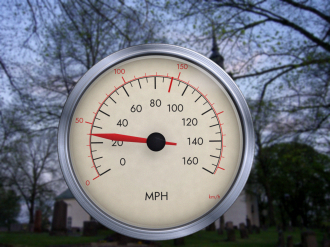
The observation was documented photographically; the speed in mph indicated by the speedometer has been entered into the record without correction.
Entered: 25 mph
